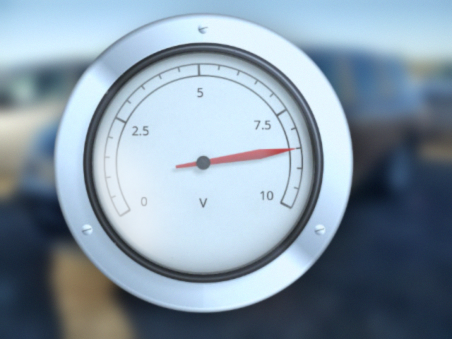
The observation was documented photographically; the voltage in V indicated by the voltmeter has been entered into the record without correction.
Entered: 8.5 V
